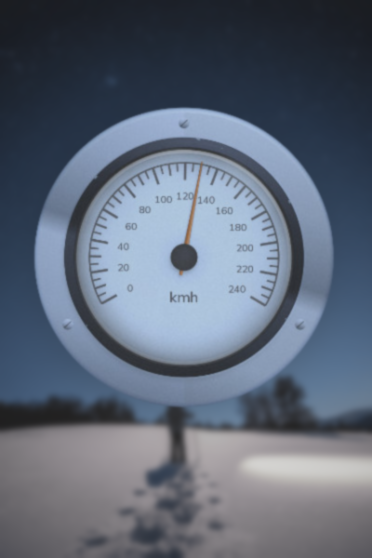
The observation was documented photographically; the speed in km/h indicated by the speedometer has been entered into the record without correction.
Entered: 130 km/h
